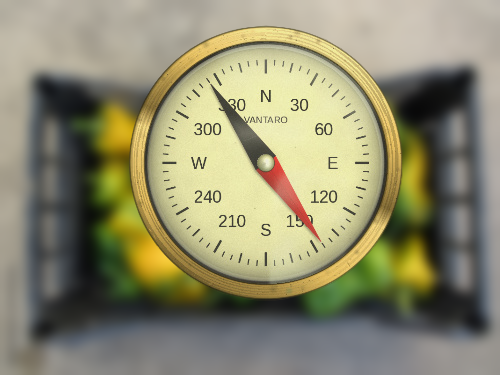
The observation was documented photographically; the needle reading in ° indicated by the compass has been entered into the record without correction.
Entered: 145 °
